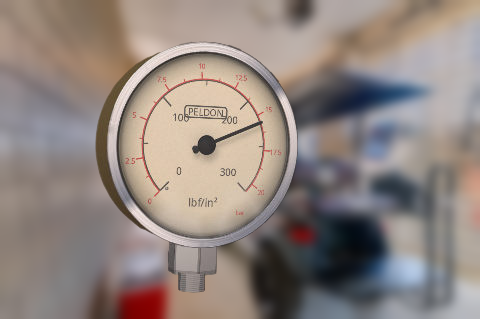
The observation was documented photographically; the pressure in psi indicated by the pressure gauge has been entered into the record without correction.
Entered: 225 psi
